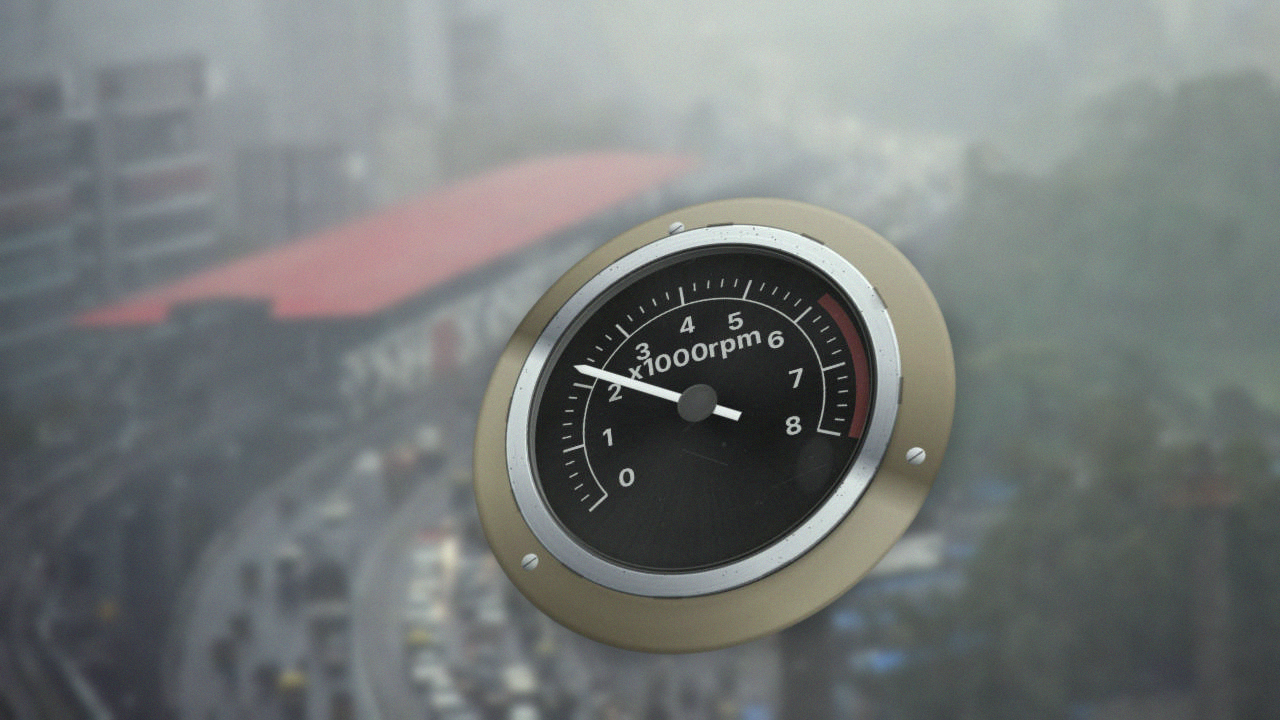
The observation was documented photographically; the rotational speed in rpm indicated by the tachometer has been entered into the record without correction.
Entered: 2200 rpm
